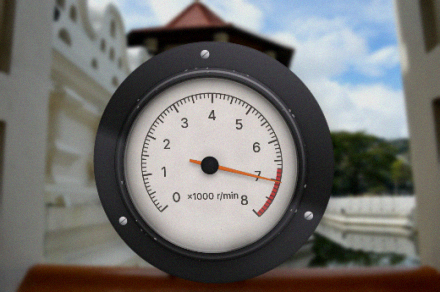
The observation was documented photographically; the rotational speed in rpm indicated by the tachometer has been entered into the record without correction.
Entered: 7000 rpm
